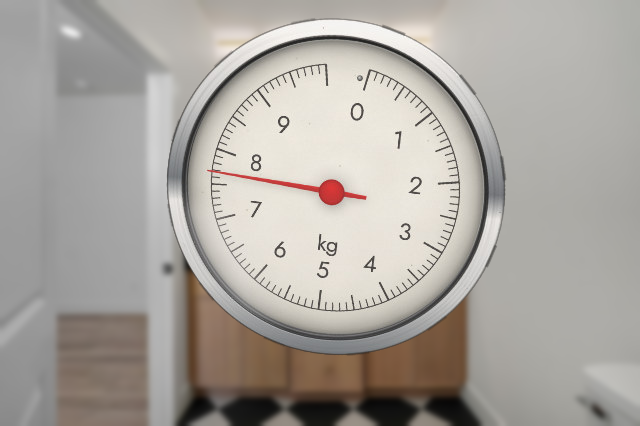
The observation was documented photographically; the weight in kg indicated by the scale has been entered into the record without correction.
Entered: 7.7 kg
